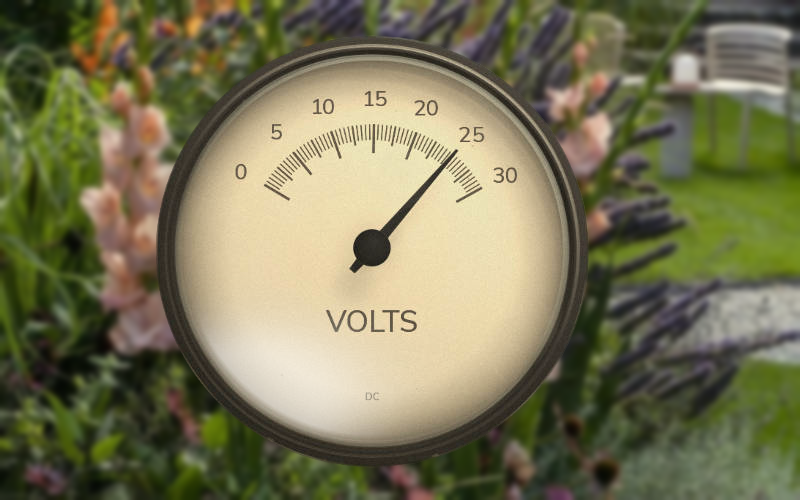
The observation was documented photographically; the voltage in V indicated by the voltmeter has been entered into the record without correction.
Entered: 25 V
